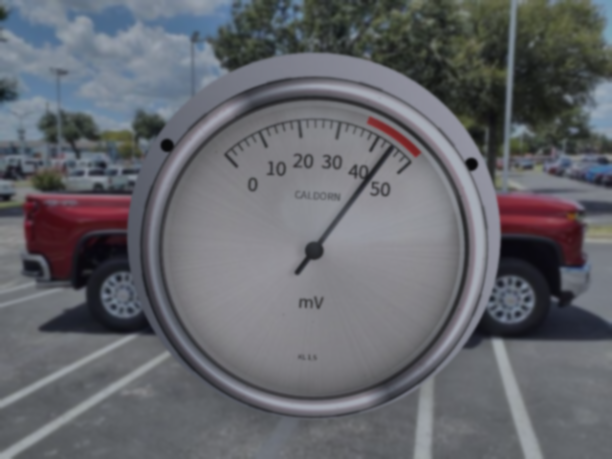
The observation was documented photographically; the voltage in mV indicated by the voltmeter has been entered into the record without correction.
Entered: 44 mV
